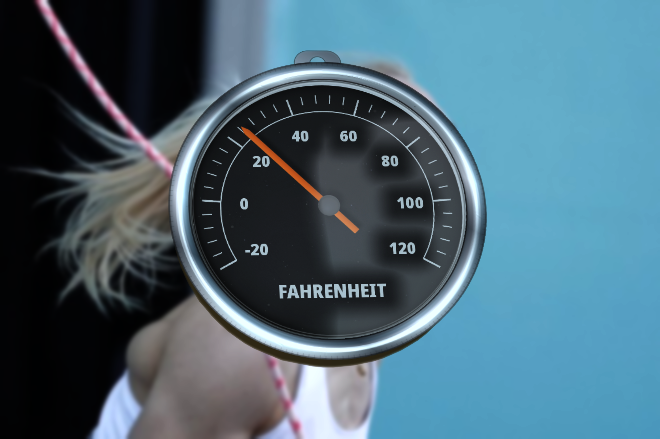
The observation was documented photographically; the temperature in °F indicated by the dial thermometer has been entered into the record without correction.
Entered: 24 °F
